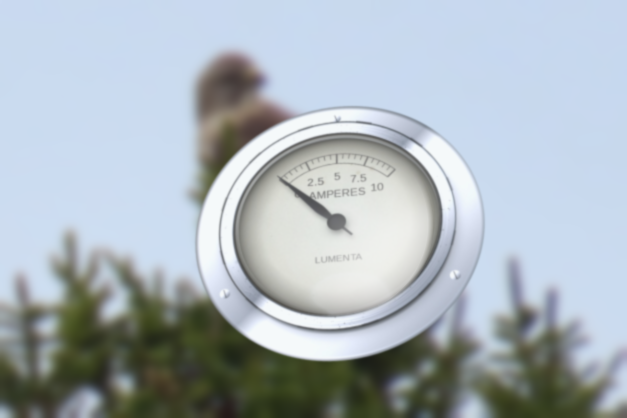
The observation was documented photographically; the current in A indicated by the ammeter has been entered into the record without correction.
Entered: 0 A
